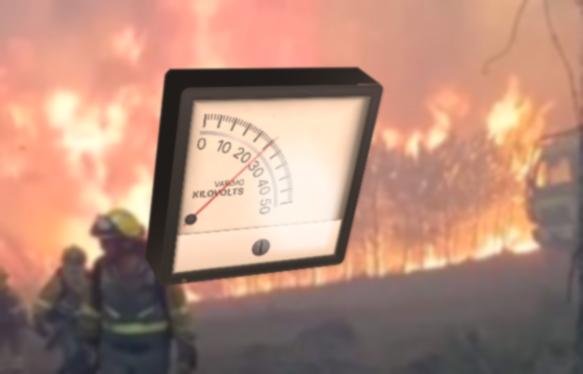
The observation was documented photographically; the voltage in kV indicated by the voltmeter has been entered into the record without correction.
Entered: 25 kV
